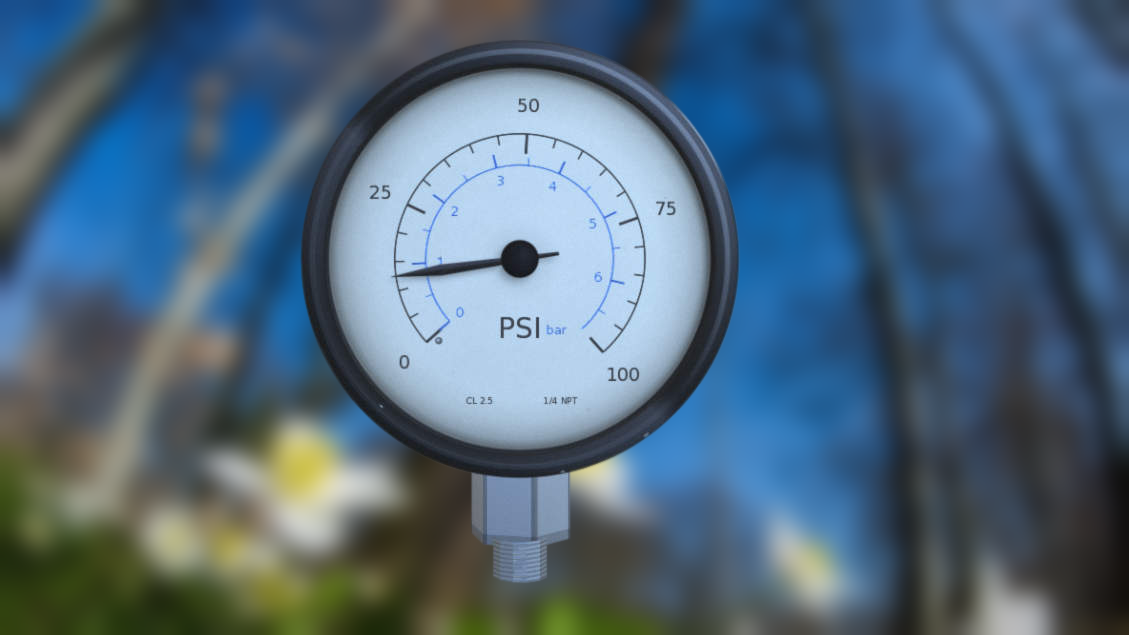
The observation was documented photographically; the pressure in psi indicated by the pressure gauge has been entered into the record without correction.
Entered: 12.5 psi
